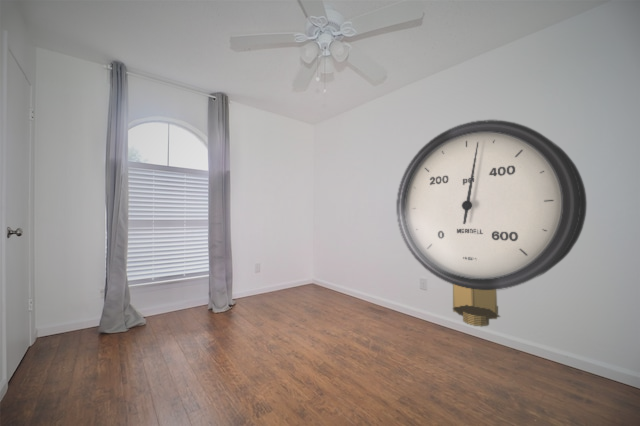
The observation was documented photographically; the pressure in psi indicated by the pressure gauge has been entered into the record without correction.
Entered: 325 psi
